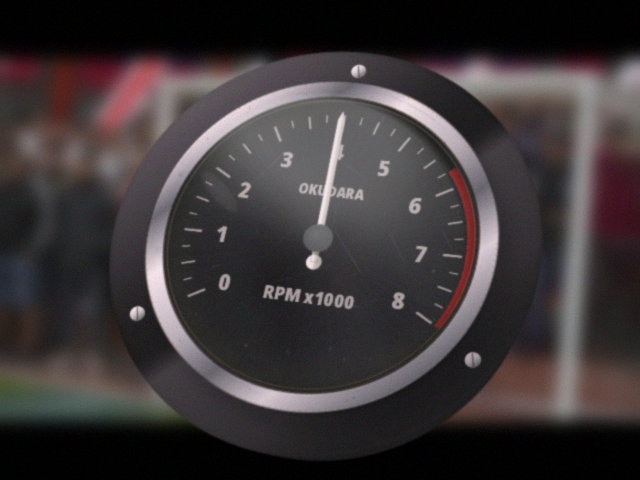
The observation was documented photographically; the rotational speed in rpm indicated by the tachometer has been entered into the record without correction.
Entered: 4000 rpm
